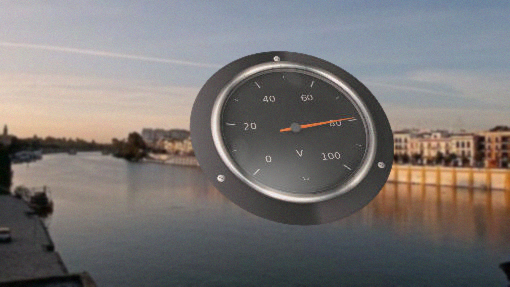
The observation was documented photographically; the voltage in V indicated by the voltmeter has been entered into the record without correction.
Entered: 80 V
